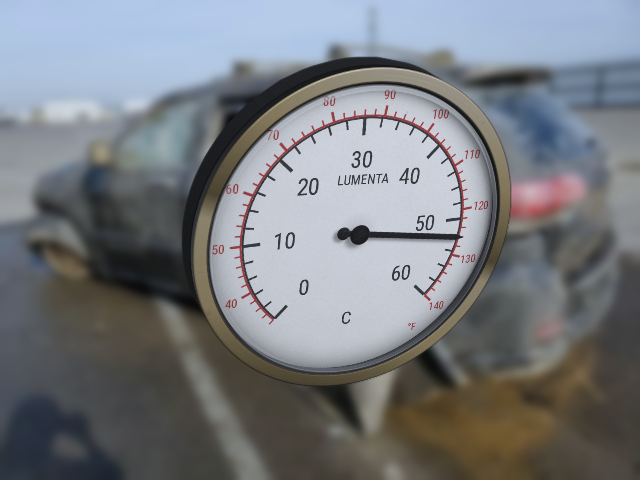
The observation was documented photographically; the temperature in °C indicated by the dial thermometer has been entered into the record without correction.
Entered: 52 °C
